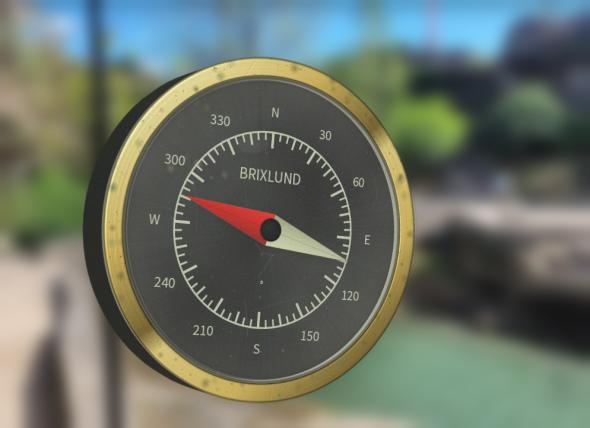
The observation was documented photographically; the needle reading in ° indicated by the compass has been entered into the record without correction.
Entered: 285 °
